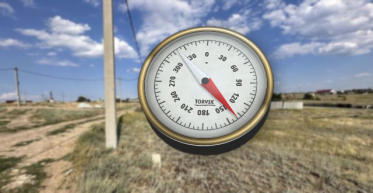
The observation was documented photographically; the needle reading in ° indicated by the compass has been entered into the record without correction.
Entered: 140 °
